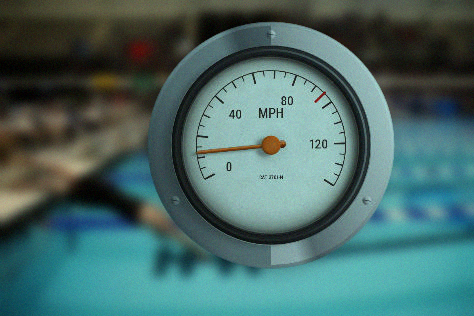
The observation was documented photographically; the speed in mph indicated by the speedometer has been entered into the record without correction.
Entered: 12.5 mph
